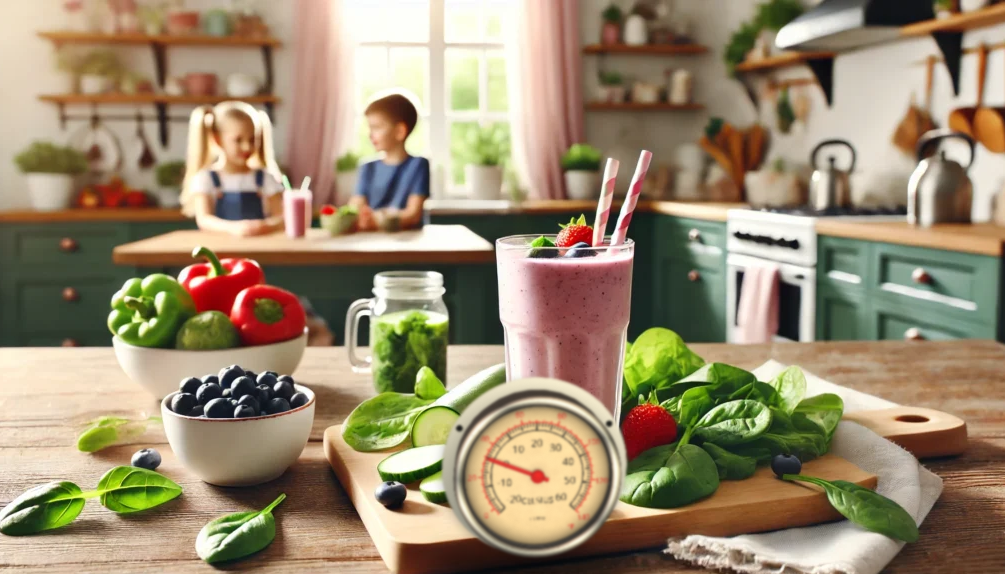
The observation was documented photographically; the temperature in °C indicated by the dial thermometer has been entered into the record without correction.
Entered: 0 °C
